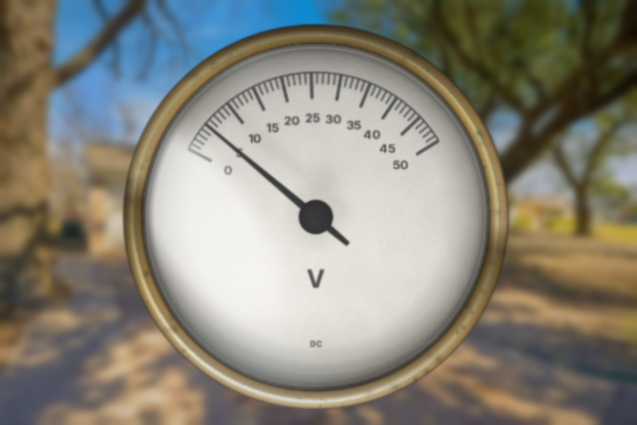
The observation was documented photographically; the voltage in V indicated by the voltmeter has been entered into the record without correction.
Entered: 5 V
